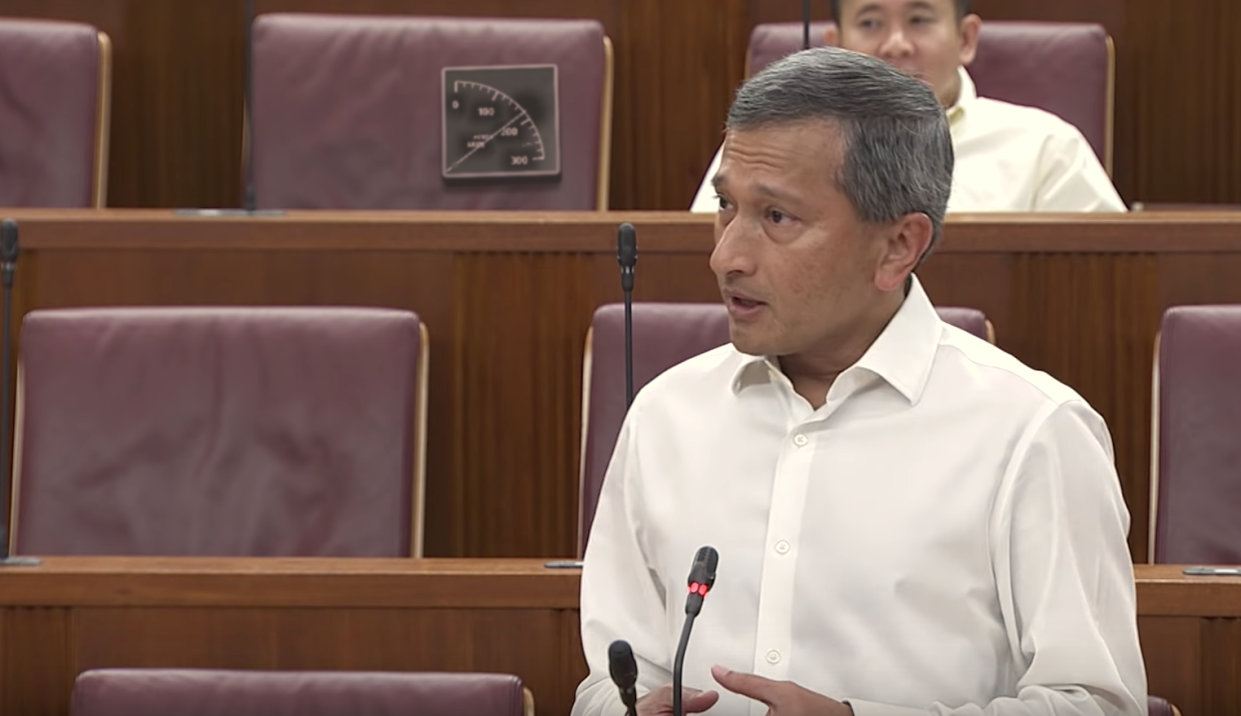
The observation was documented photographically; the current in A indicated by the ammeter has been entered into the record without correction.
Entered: 180 A
